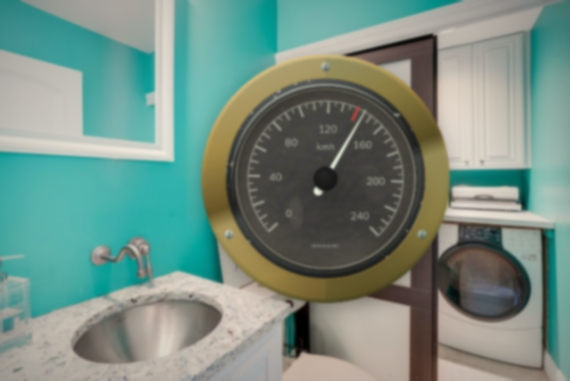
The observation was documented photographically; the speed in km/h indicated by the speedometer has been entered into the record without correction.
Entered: 145 km/h
